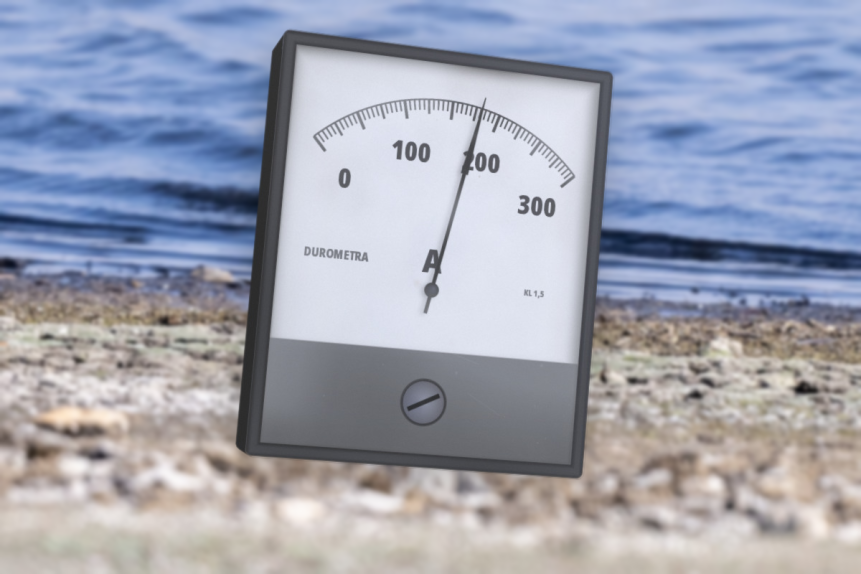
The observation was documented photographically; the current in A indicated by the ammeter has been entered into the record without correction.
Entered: 180 A
